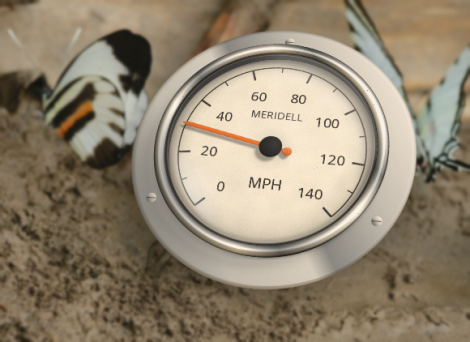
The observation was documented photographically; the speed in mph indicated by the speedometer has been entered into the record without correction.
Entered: 30 mph
